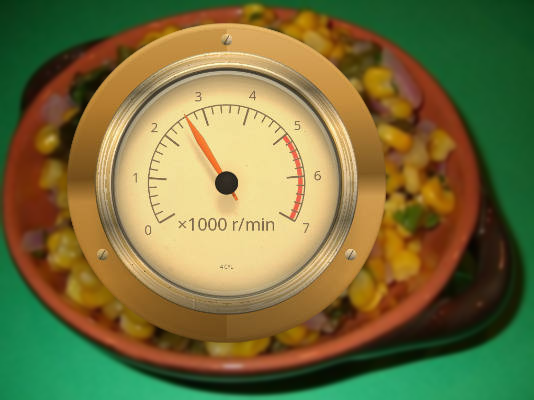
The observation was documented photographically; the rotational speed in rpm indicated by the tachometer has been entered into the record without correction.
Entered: 2600 rpm
